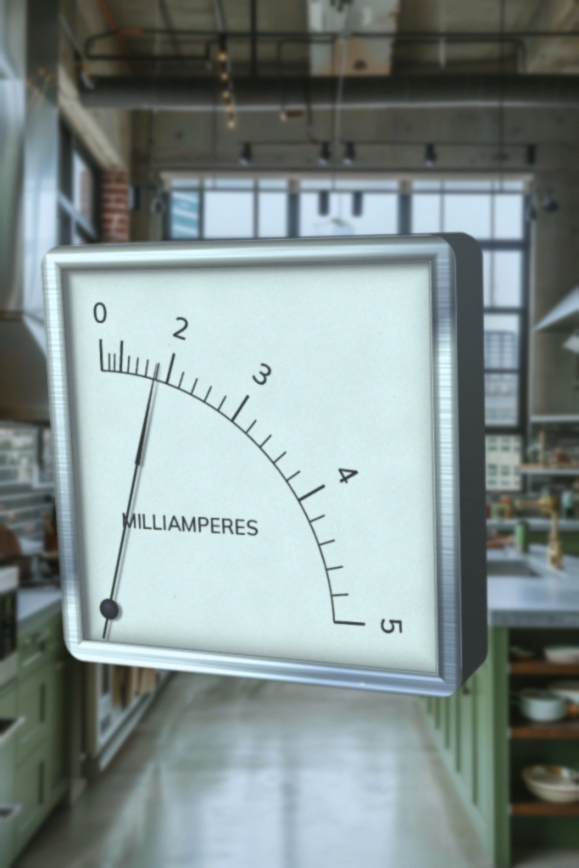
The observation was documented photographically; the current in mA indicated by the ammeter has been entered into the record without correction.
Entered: 1.8 mA
